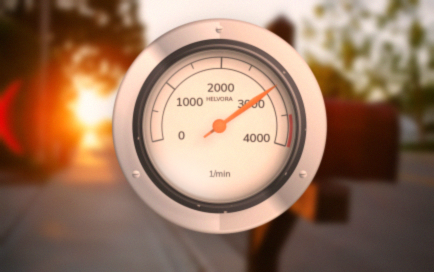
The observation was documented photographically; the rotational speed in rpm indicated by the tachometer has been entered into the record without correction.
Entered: 3000 rpm
